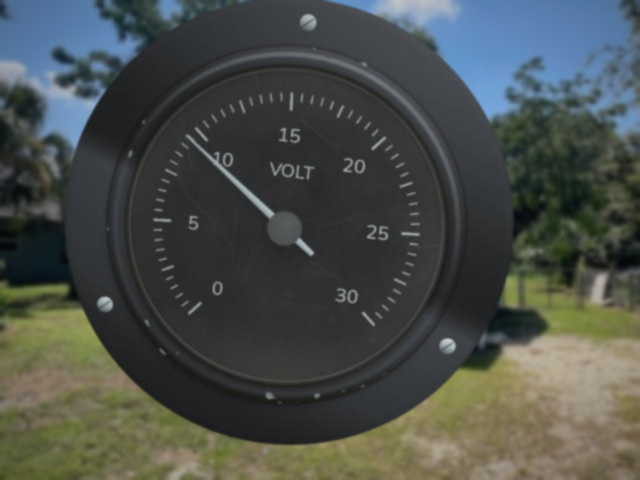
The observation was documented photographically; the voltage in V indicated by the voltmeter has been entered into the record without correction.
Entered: 9.5 V
